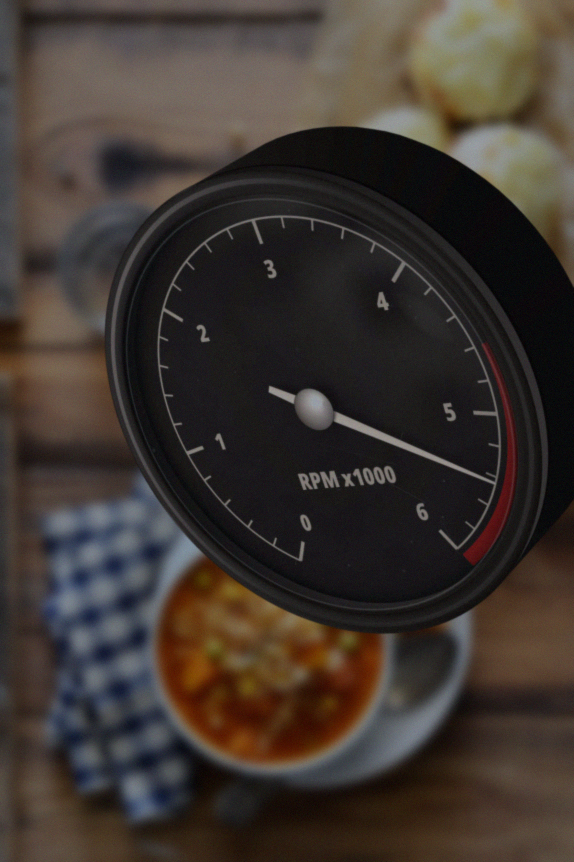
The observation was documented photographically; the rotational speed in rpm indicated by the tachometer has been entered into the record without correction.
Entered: 5400 rpm
